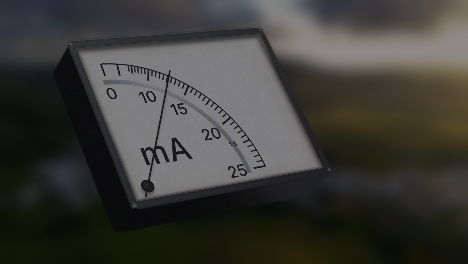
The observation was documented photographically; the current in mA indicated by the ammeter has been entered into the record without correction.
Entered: 12.5 mA
